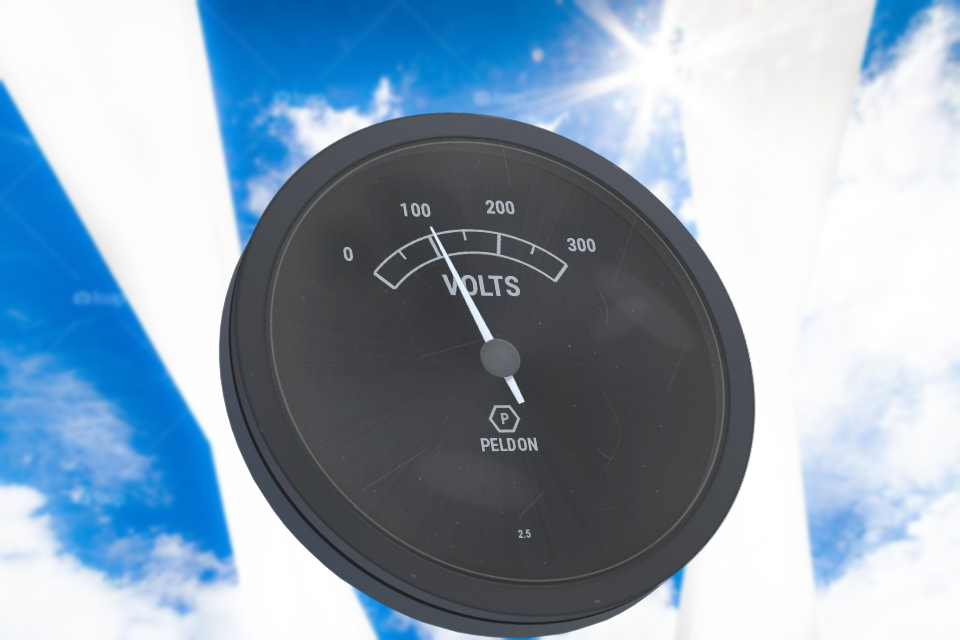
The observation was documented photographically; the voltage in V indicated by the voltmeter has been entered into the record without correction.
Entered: 100 V
